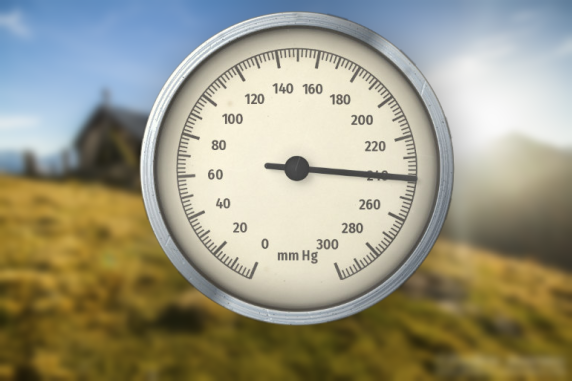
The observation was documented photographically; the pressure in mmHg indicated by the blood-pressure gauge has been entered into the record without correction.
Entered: 240 mmHg
